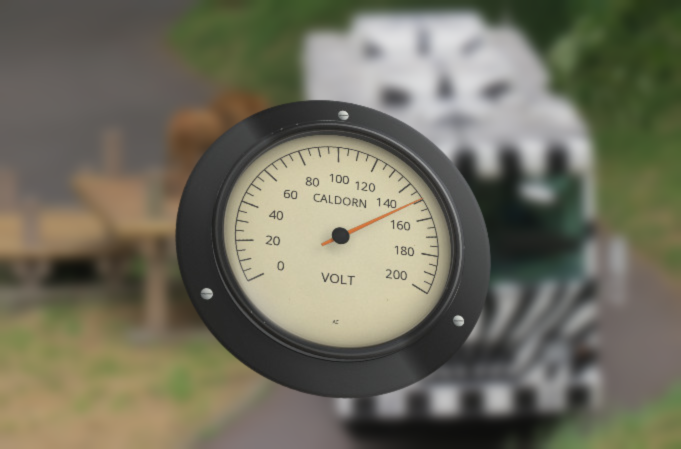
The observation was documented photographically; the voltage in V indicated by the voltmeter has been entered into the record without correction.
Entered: 150 V
